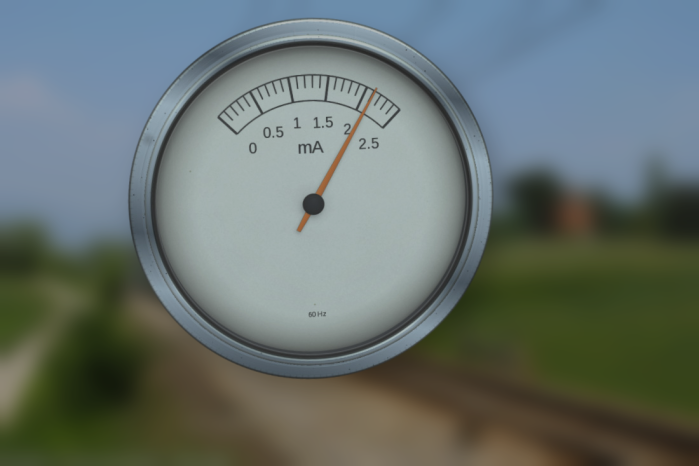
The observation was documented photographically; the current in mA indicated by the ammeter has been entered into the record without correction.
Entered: 2.1 mA
